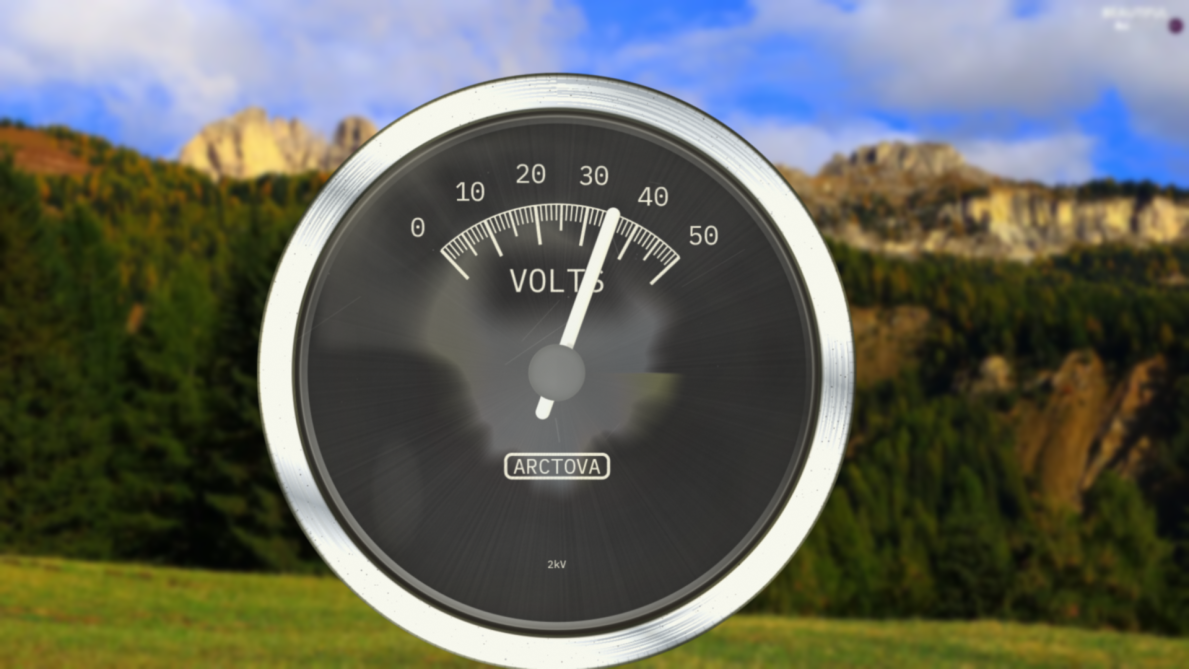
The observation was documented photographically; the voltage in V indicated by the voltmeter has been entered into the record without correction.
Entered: 35 V
